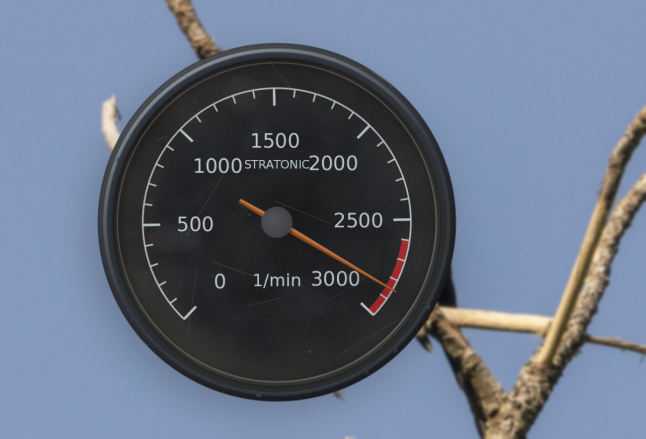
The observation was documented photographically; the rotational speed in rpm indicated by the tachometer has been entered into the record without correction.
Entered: 2850 rpm
